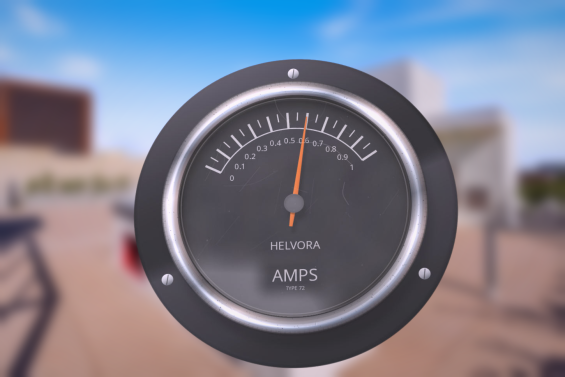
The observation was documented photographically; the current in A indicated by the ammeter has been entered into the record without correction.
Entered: 0.6 A
